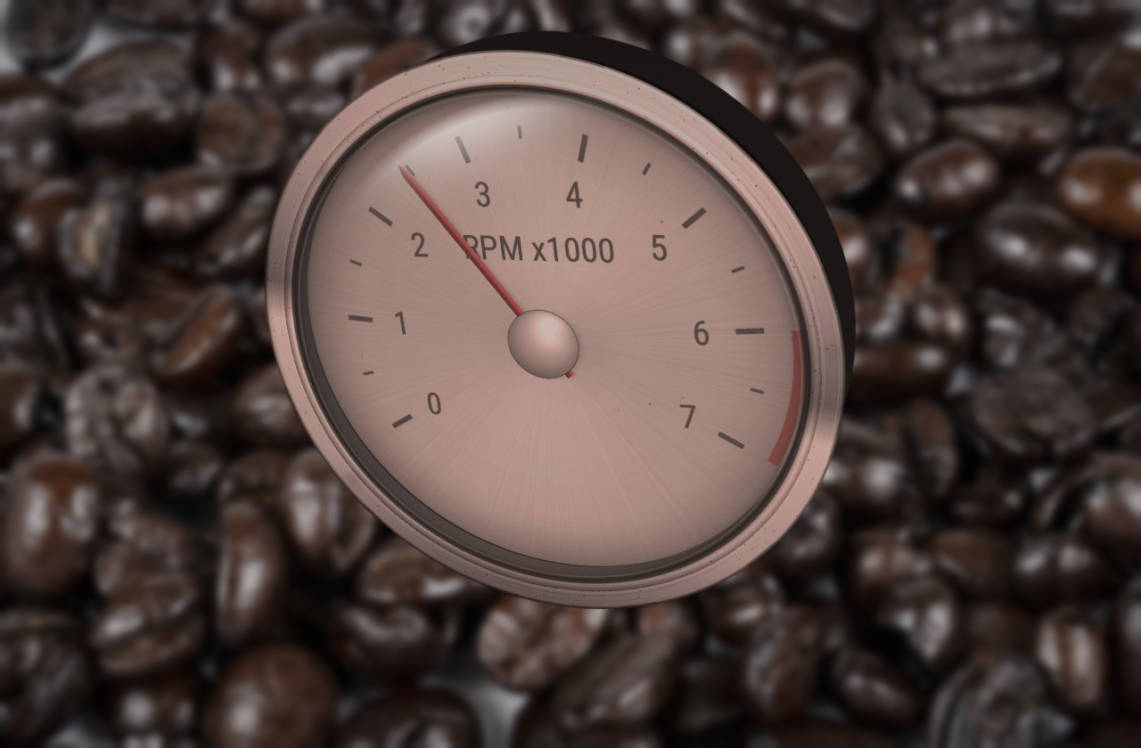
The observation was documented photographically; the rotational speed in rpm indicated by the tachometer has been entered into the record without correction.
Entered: 2500 rpm
